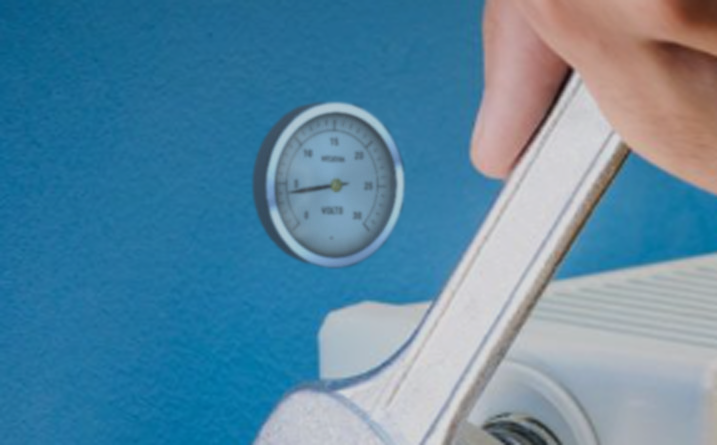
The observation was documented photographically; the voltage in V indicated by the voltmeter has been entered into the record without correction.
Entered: 4 V
